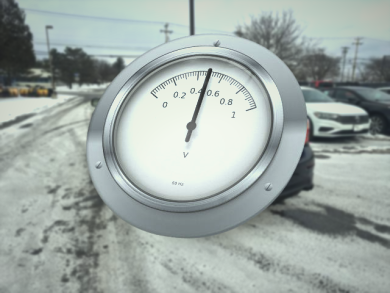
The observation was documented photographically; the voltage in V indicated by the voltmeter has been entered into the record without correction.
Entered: 0.5 V
